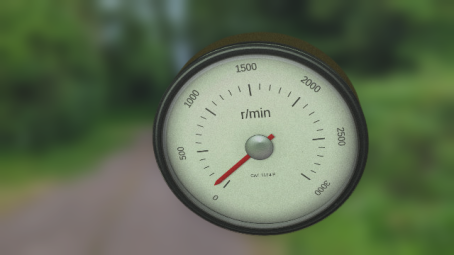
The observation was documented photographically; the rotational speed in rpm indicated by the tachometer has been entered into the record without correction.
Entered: 100 rpm
